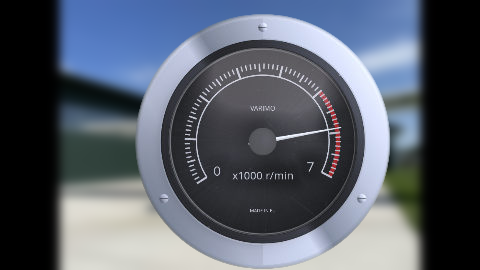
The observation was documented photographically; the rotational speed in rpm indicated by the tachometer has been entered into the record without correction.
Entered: 5900 rpm
